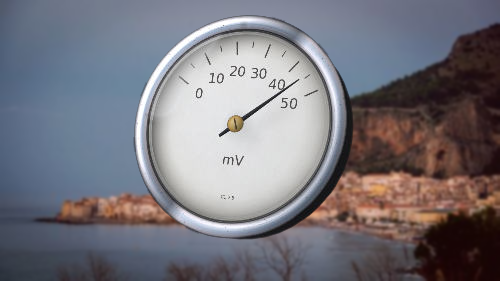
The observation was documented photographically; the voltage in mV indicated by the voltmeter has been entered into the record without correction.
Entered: 45 mV
